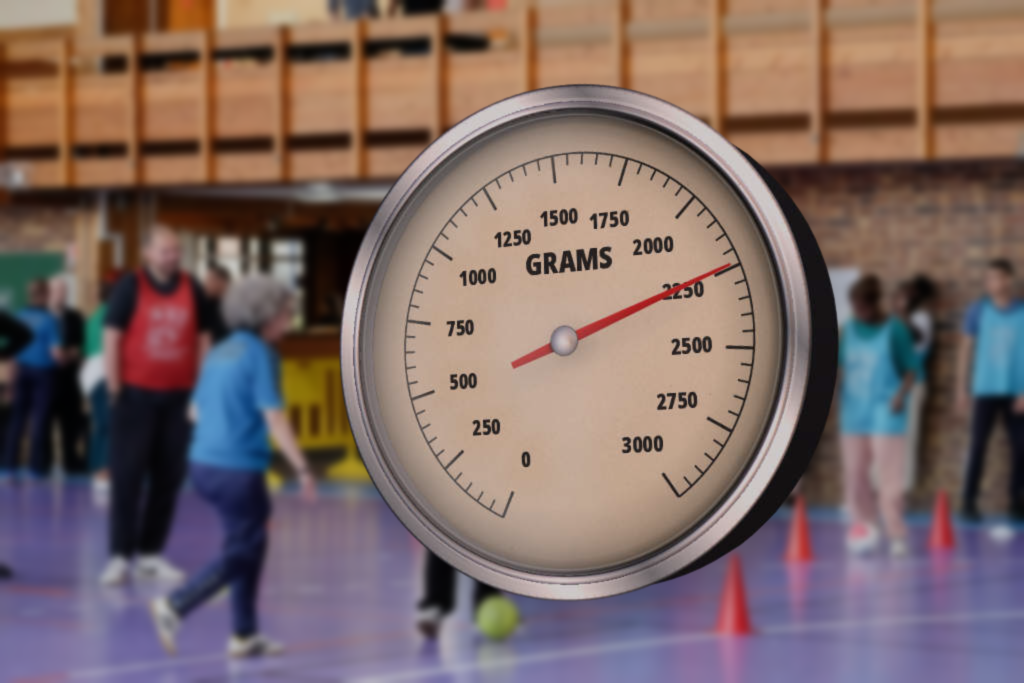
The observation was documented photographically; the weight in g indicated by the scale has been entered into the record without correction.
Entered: 2250 g
